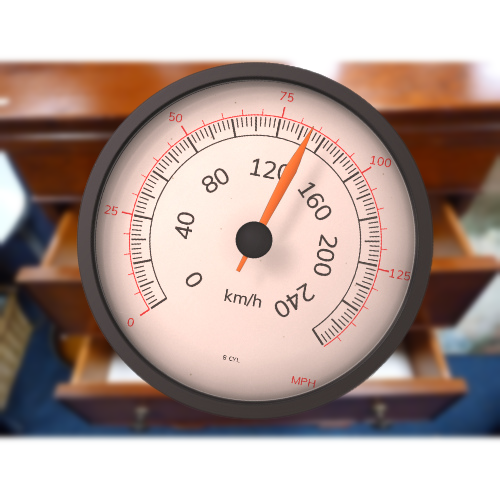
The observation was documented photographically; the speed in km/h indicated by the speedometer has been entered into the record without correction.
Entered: 134 km/h
